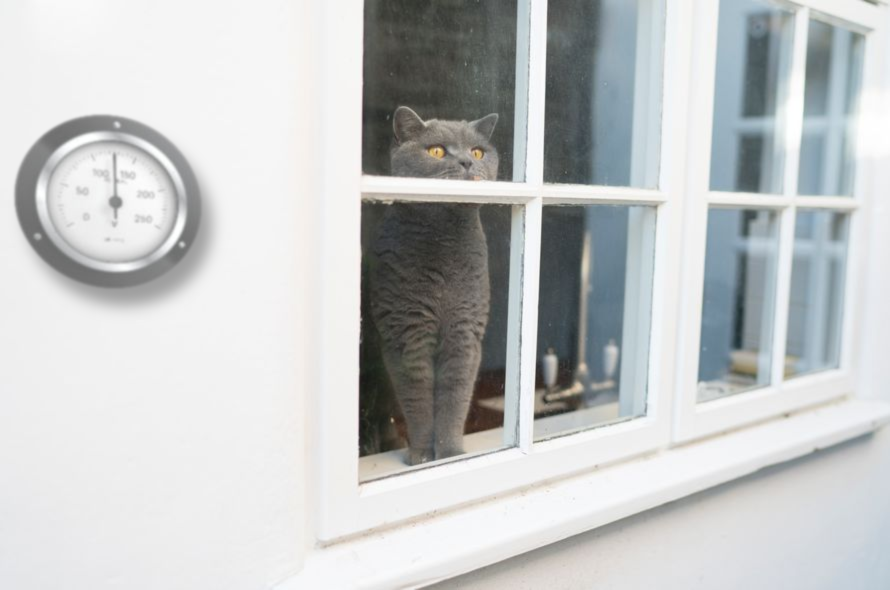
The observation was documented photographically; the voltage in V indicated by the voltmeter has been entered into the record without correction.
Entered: 125 V
